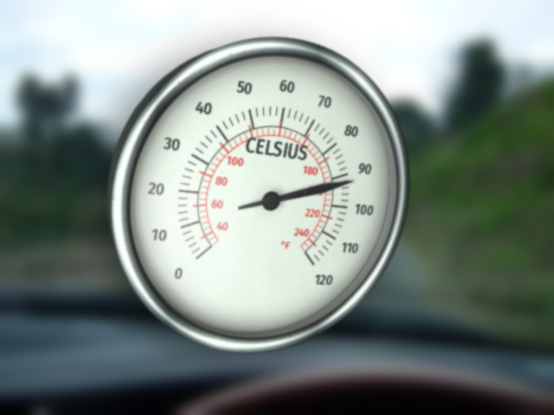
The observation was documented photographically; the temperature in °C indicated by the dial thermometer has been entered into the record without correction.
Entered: 92 °C
